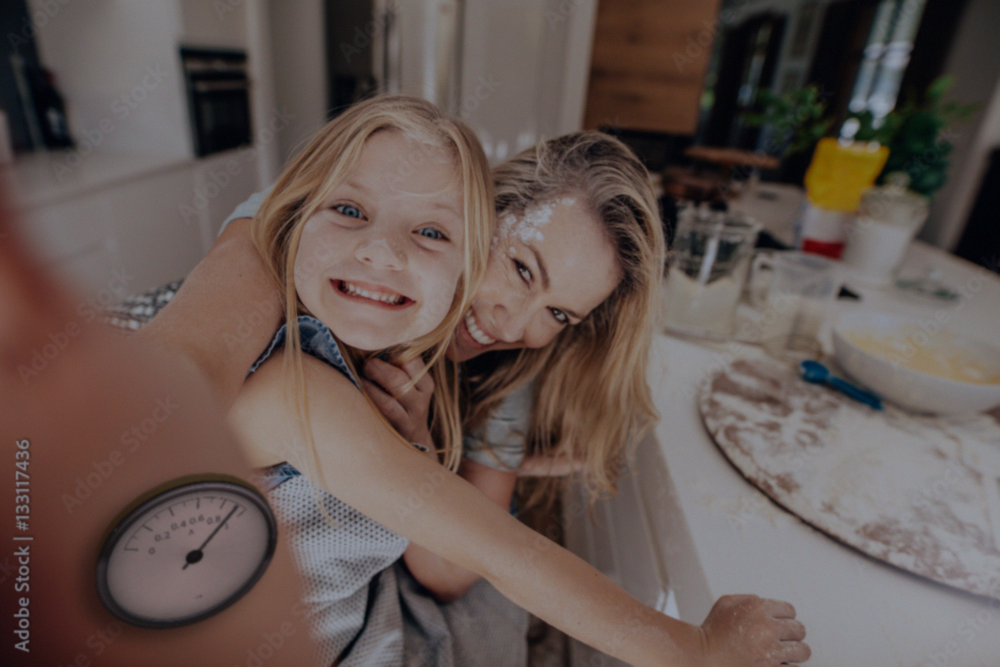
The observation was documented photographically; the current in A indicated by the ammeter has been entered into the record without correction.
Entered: 0.9 A
